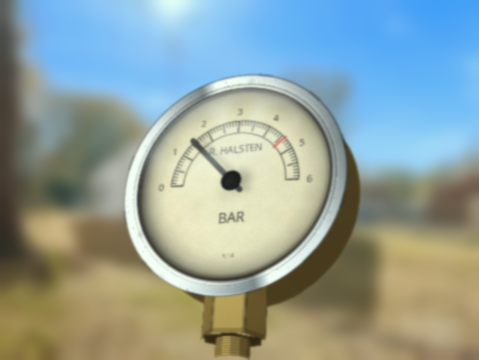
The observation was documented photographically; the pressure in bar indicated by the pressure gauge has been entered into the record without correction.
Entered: 1.5 bar
